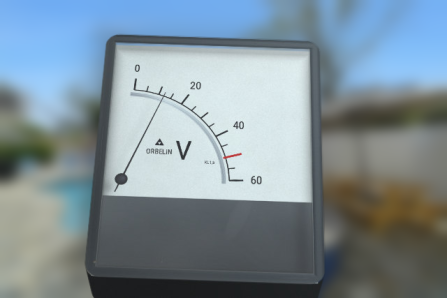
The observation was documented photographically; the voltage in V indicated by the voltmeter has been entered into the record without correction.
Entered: 12.5 V
